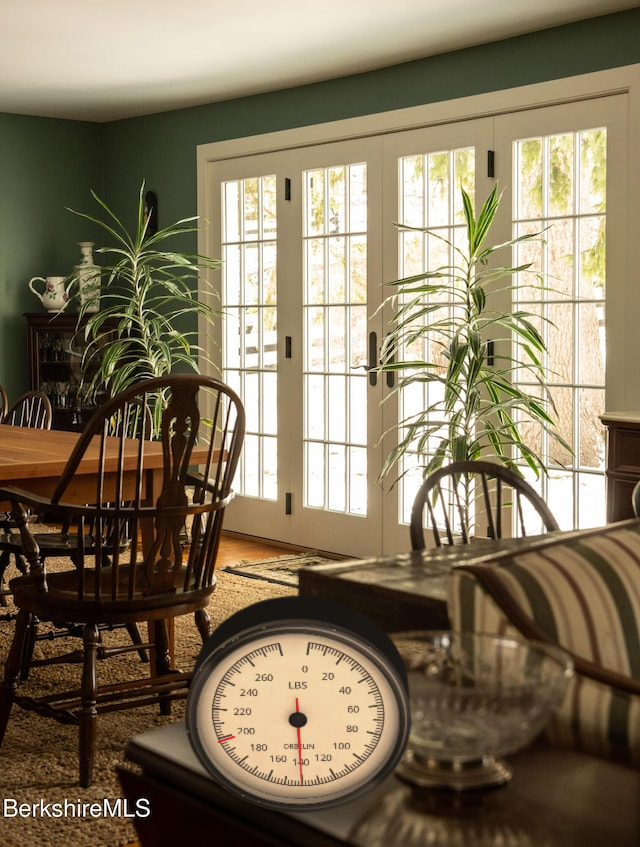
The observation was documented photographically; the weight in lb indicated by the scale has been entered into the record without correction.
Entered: 140 lb
